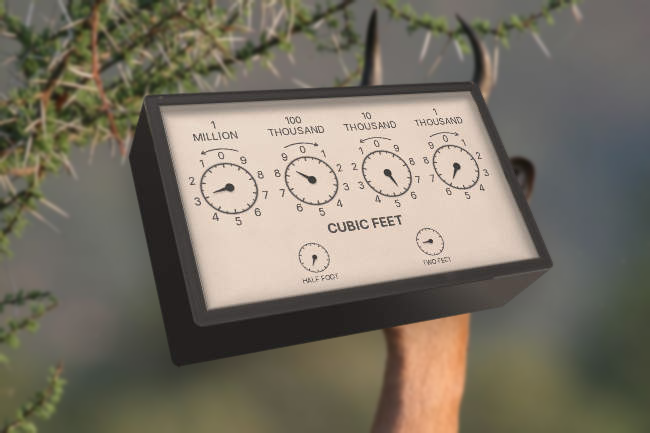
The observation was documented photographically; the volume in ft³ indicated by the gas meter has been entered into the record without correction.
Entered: 285600 ft³
